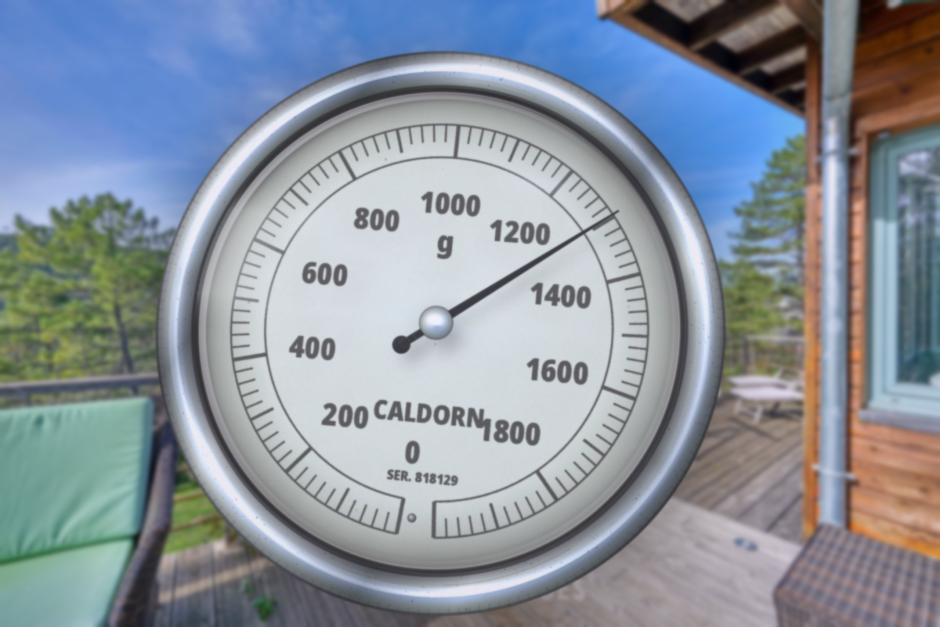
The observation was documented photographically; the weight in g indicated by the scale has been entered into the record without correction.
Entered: 1300 g
